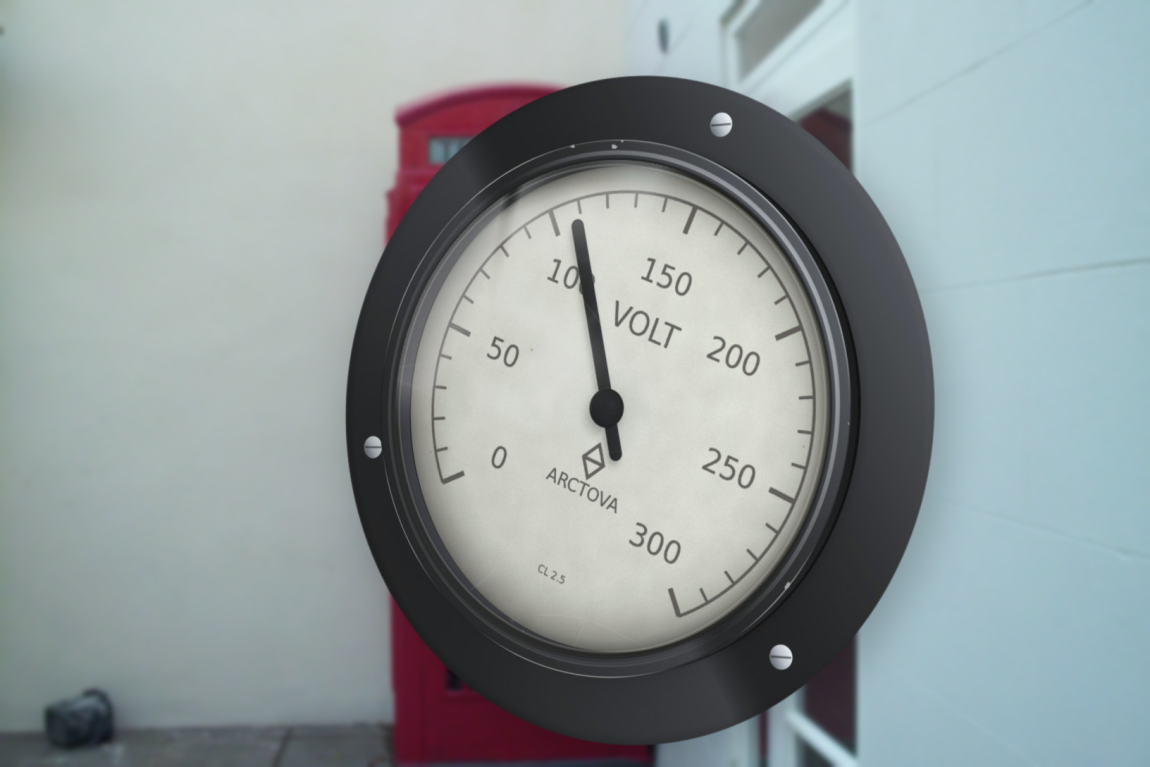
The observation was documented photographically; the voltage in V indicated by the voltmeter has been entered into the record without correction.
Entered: 110 V
